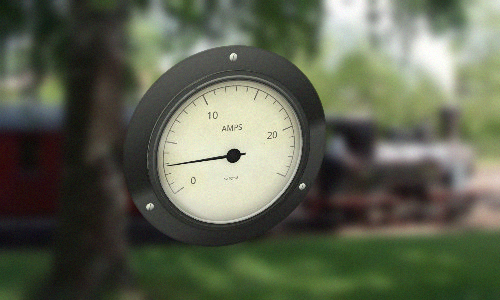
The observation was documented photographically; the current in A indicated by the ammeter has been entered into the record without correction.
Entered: 3 A
